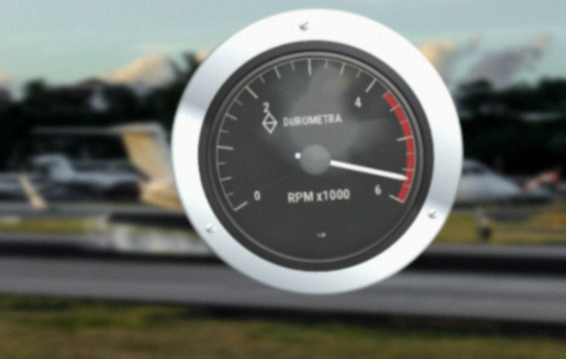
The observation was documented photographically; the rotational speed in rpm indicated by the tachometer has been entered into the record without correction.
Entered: 5625 rpm
